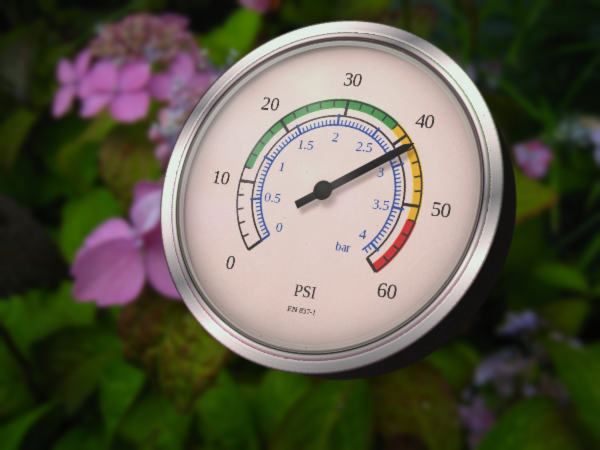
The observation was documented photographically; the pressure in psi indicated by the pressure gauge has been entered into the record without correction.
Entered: 42 psi
